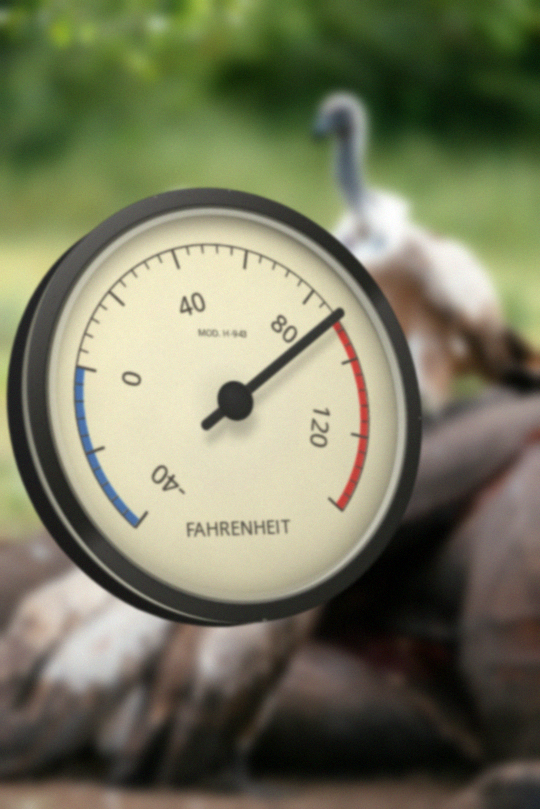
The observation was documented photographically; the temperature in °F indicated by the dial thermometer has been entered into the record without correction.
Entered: 88 °F
